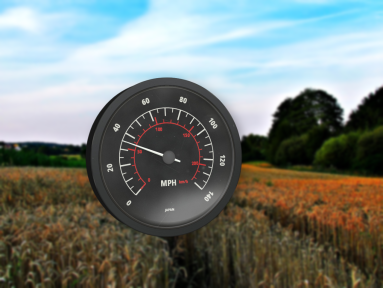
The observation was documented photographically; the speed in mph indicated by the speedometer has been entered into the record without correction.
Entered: 35 mph
